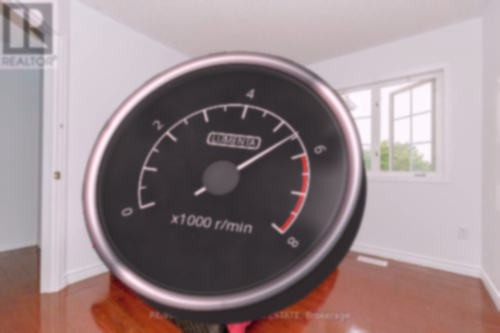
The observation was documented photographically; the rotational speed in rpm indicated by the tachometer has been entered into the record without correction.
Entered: 5500 rpm
